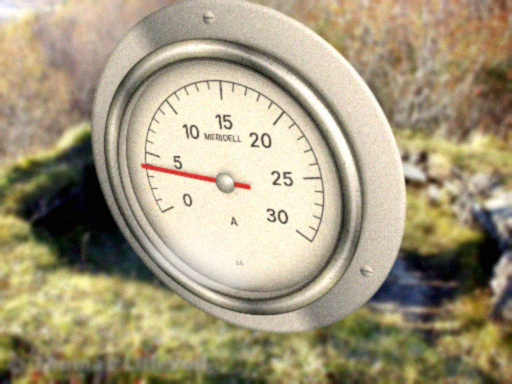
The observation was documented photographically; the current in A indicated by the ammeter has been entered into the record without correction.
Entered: 4 A
